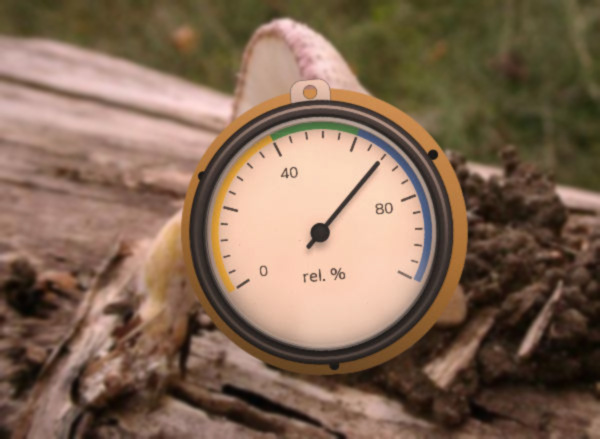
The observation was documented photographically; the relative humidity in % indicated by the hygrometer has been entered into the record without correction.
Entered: 68 %
